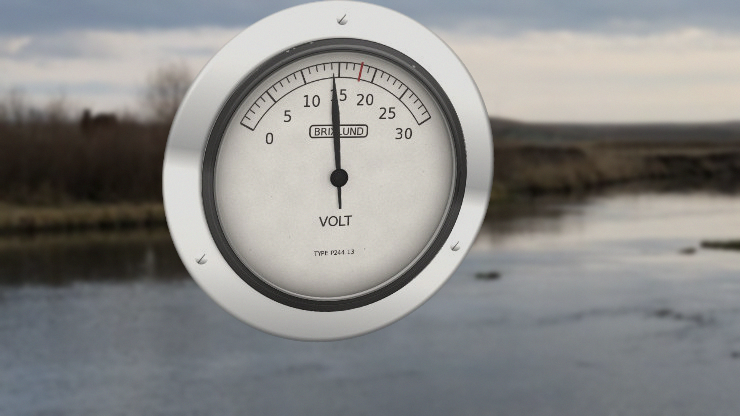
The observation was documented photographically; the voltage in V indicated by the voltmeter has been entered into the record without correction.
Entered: 14 V
